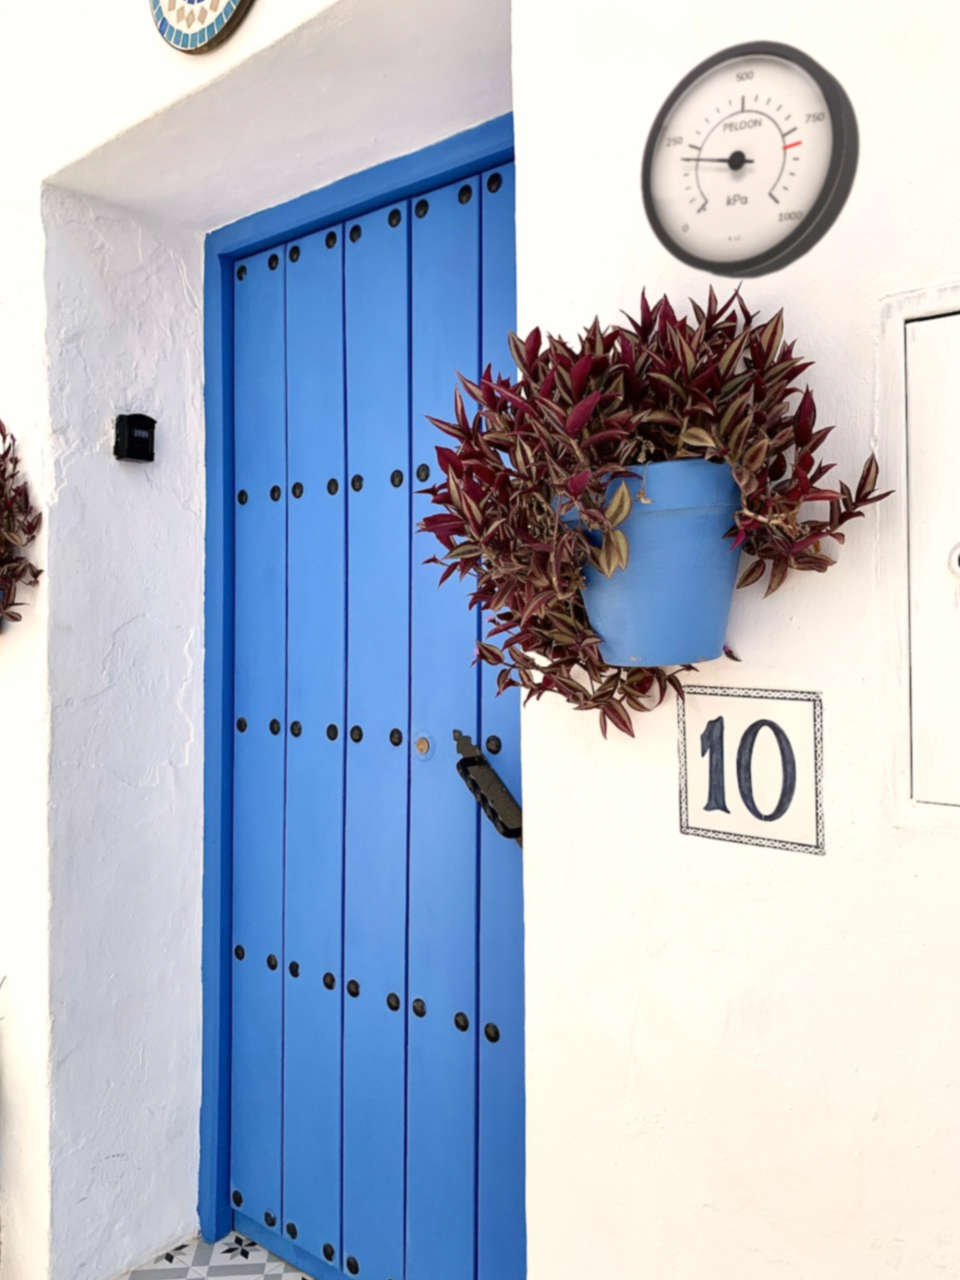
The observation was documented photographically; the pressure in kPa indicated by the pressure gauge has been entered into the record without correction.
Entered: 200 kPa
